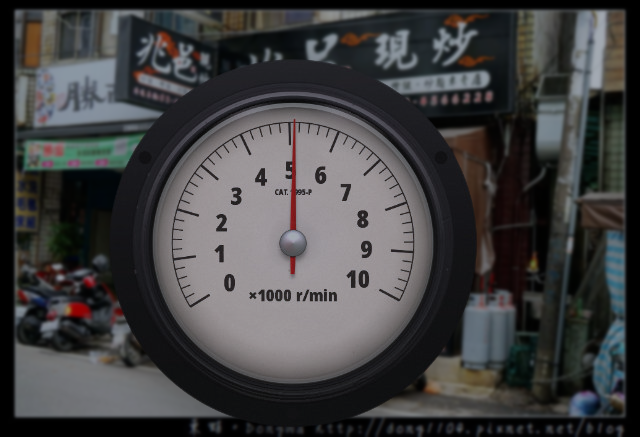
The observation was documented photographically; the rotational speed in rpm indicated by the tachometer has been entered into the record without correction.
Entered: 5100 rpm
